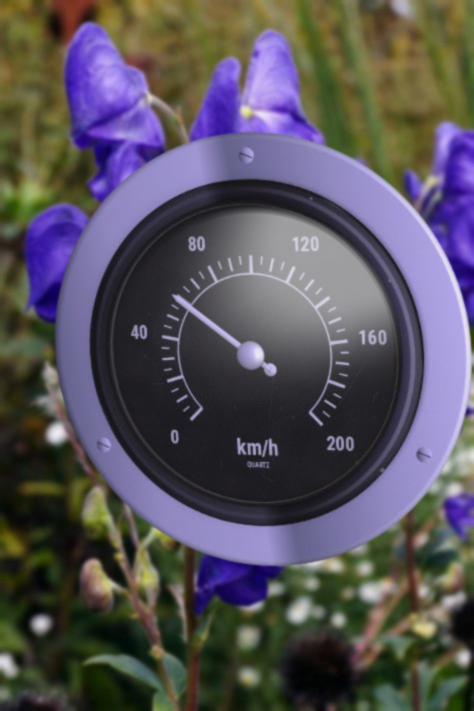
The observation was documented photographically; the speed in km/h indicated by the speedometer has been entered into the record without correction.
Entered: 60 km/h
